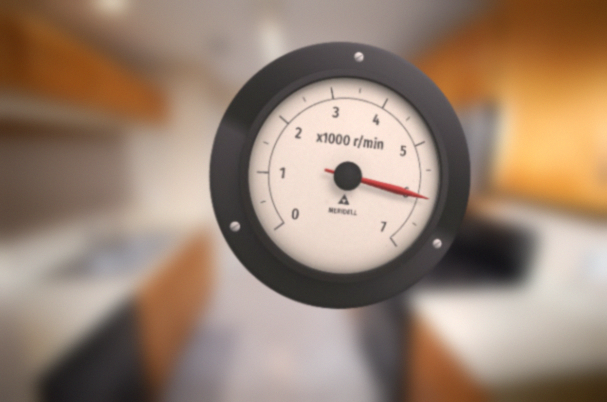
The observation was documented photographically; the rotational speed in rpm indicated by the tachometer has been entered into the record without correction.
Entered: 6000 rpm
